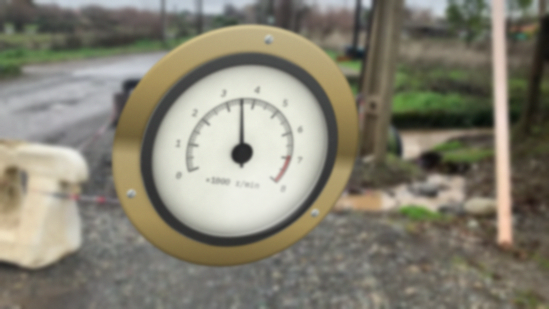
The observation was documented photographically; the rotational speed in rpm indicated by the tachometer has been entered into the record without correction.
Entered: 3500 rpm
